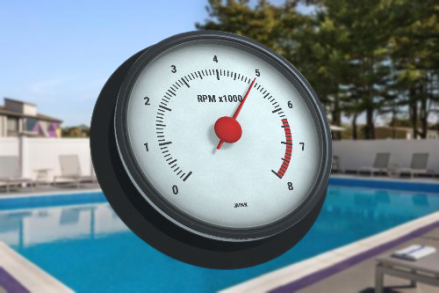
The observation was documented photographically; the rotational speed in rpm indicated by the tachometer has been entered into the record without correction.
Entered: 5000 rpm
